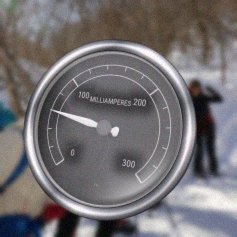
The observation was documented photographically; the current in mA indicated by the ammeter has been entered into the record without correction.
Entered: 60 mA
